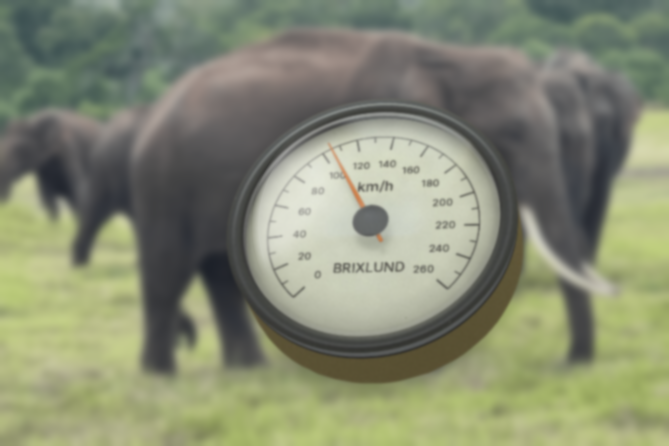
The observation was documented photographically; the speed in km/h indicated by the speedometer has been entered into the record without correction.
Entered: 105 km/h
